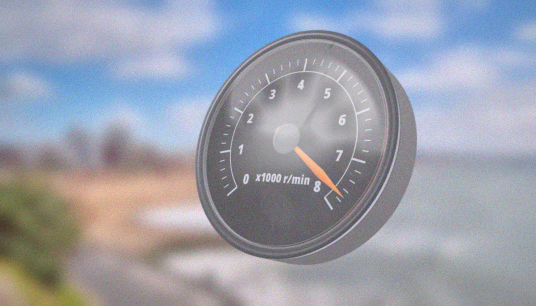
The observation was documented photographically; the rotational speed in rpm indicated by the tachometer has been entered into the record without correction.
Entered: 7700 rpm
